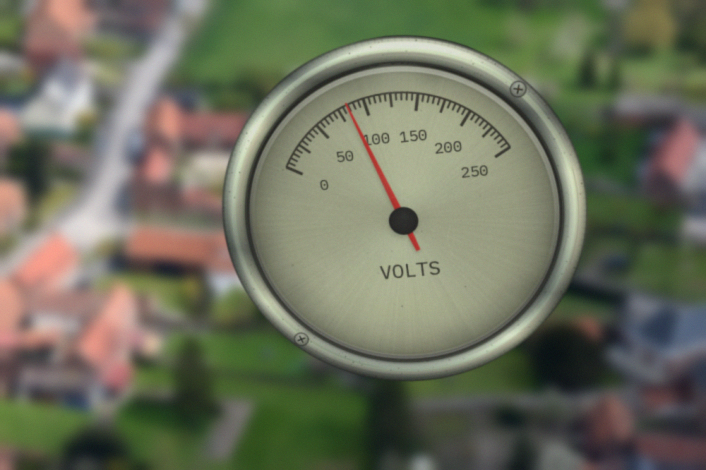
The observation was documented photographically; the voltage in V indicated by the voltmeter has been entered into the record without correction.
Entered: 85 V
